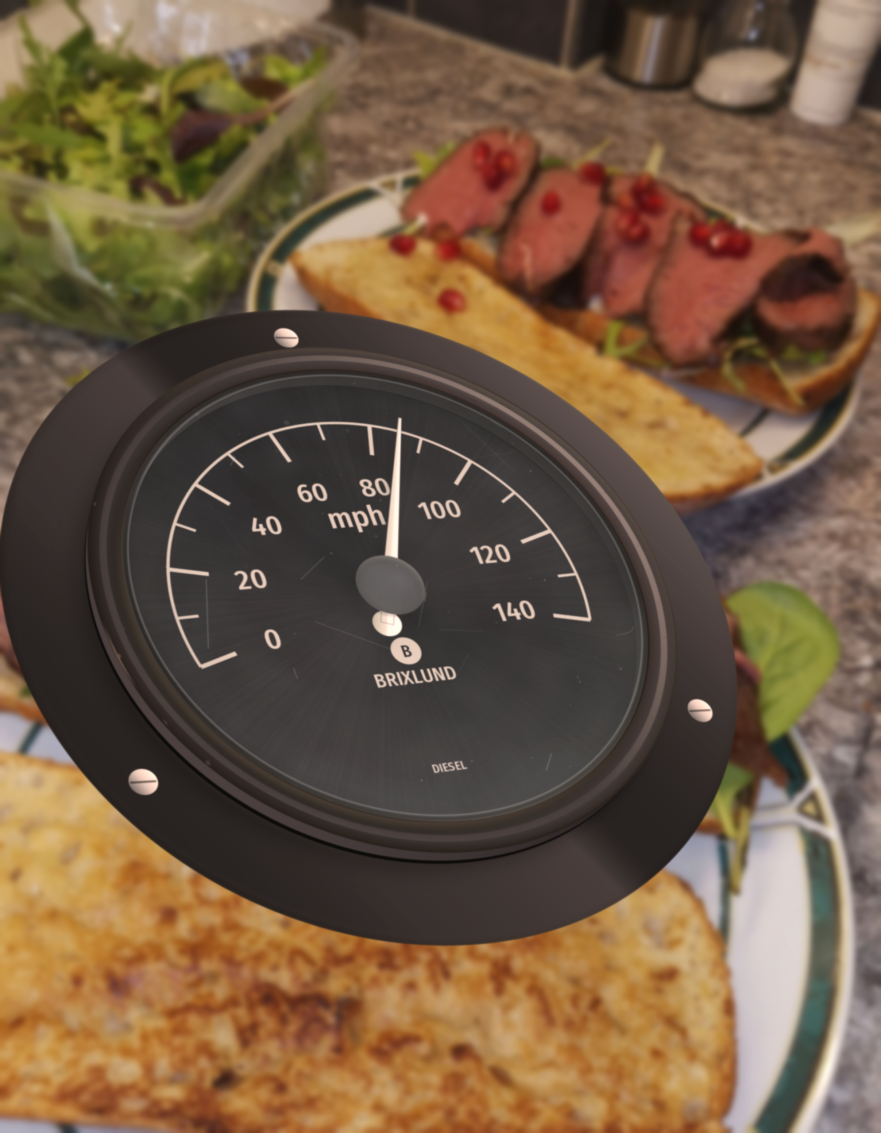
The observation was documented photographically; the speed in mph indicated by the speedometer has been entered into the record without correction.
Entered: 85 mph
